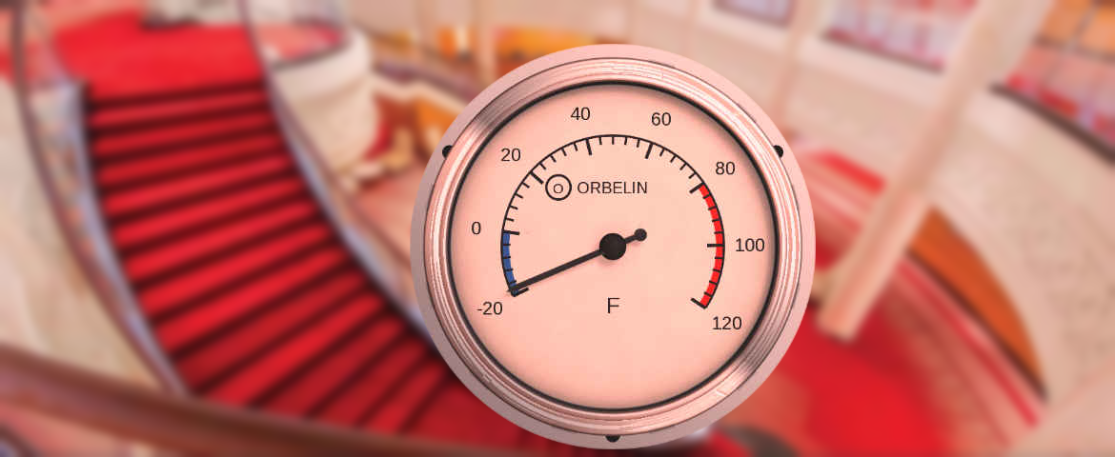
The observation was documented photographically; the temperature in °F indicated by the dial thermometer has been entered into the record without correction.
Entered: -18 °F
